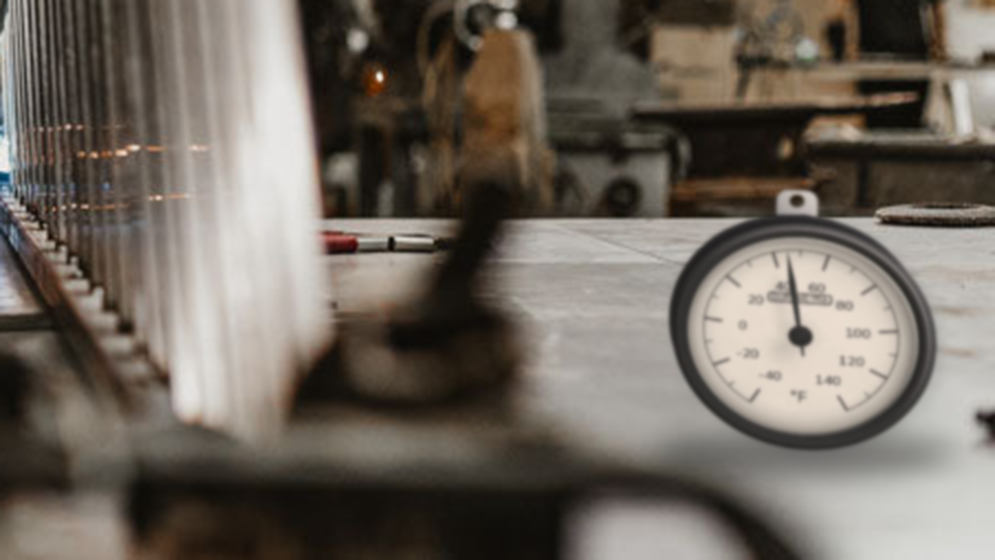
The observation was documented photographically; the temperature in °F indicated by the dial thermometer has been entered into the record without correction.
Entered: 45 °F
